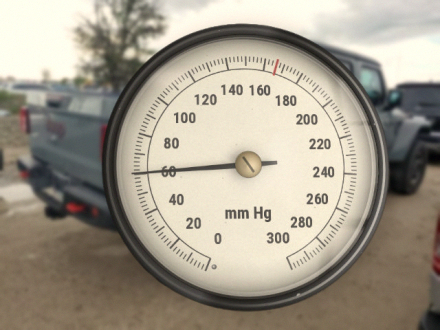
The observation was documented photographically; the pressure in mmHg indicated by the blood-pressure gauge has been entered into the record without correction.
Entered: 60 mmHg
